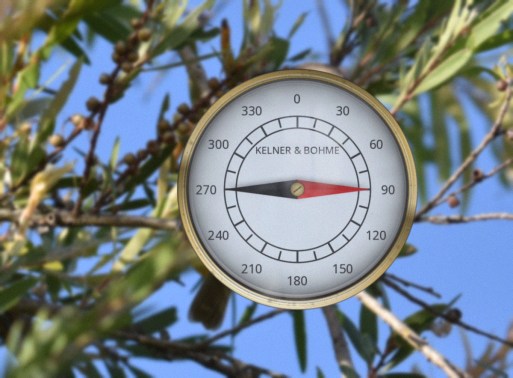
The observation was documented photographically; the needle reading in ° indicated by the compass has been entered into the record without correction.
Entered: 90 °
